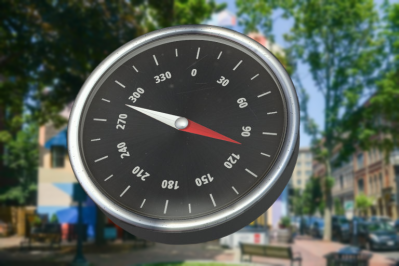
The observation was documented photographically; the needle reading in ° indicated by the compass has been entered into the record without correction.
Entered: 105 °
